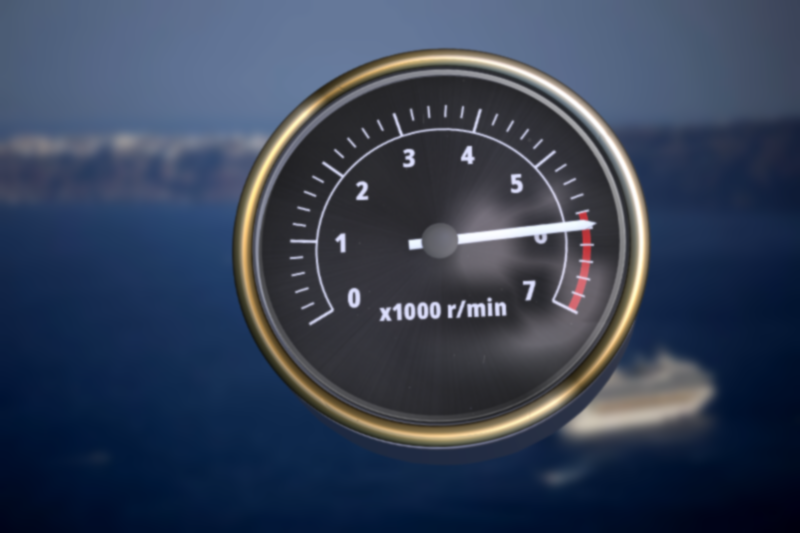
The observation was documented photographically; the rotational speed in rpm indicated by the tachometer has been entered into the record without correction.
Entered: 6000 rpm
